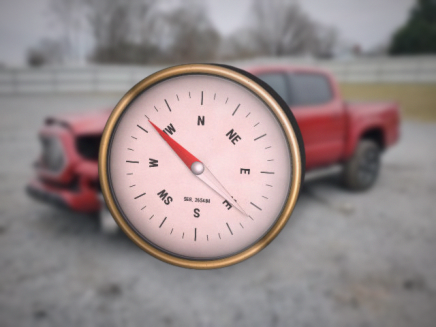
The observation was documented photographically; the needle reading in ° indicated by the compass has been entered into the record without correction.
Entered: 310 °
